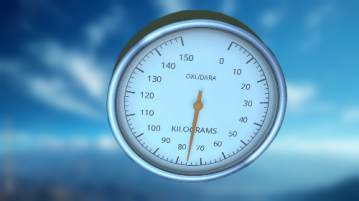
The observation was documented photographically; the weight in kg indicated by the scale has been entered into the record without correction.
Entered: 76 kg
